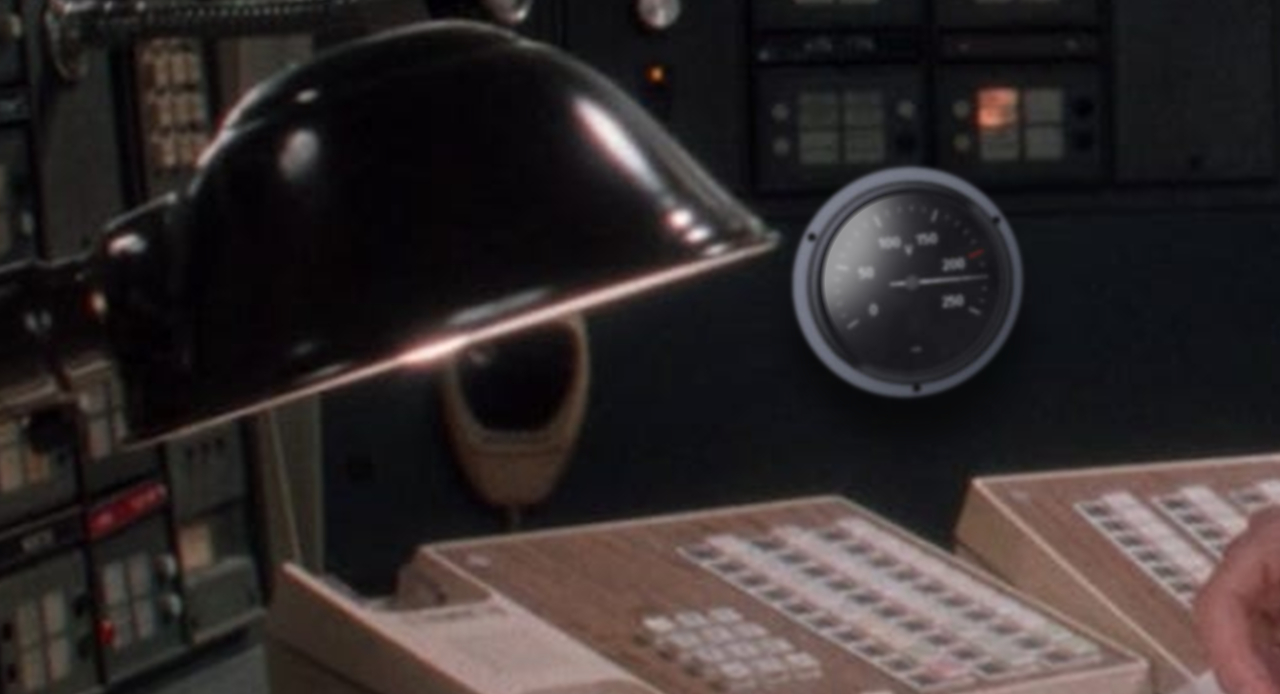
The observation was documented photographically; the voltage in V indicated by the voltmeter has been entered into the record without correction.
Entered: 220 V
